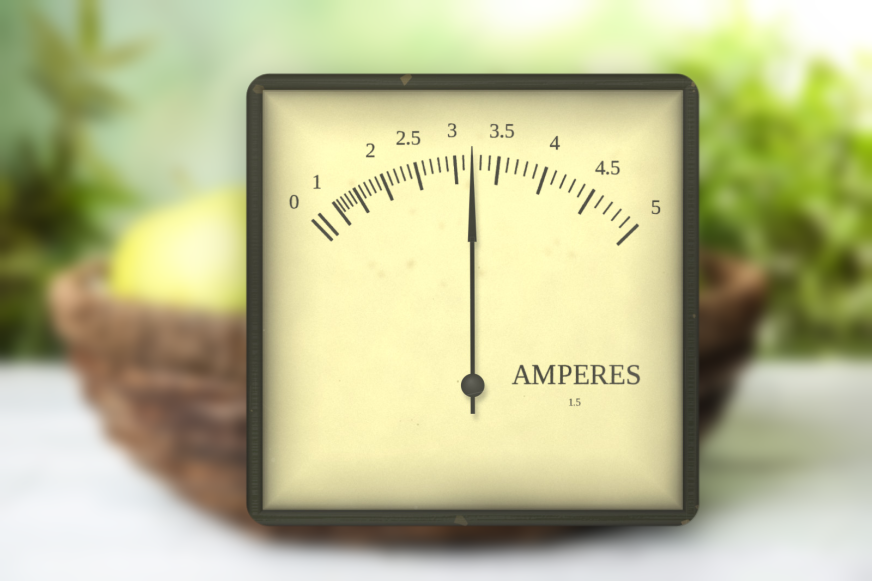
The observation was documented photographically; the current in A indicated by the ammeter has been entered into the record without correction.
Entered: 3.2 A
